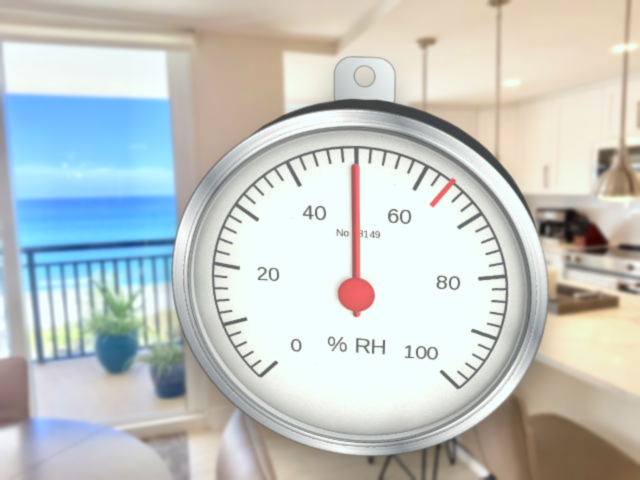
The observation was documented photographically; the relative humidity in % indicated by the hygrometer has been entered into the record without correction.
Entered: 50 %
